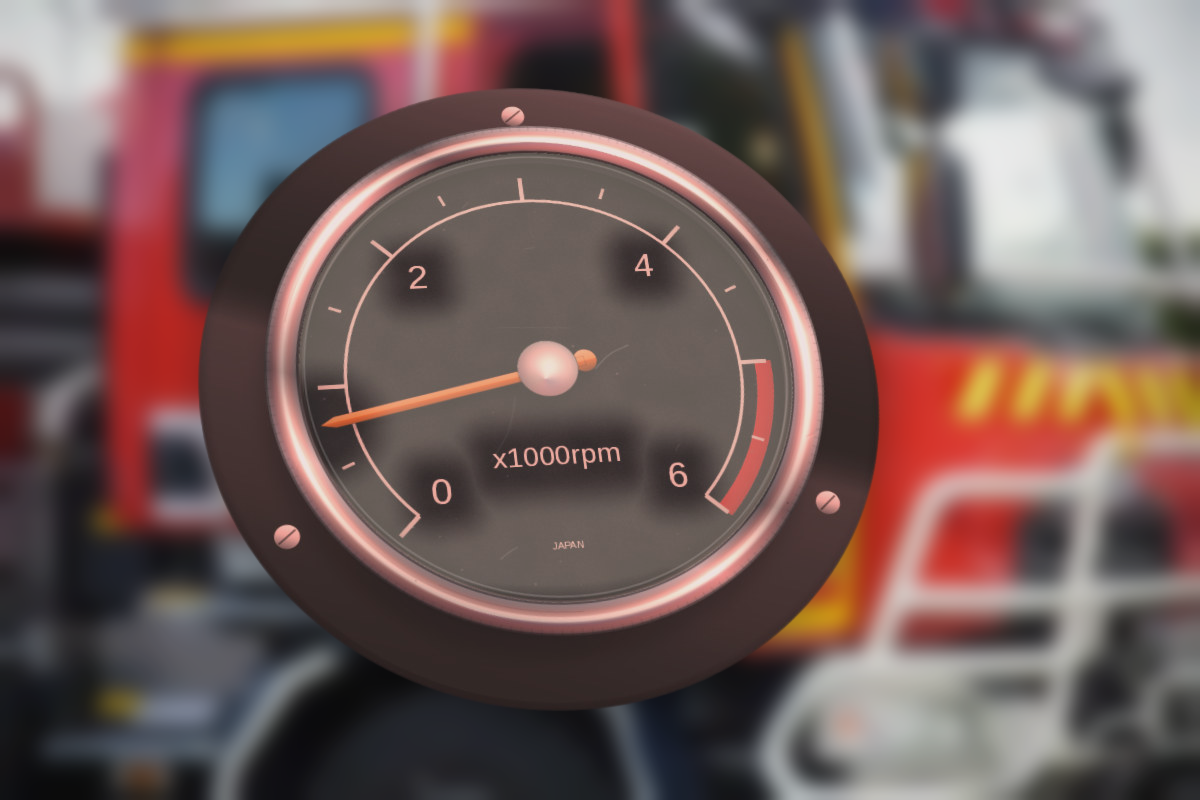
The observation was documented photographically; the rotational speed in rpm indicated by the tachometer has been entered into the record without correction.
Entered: 750 rpm
